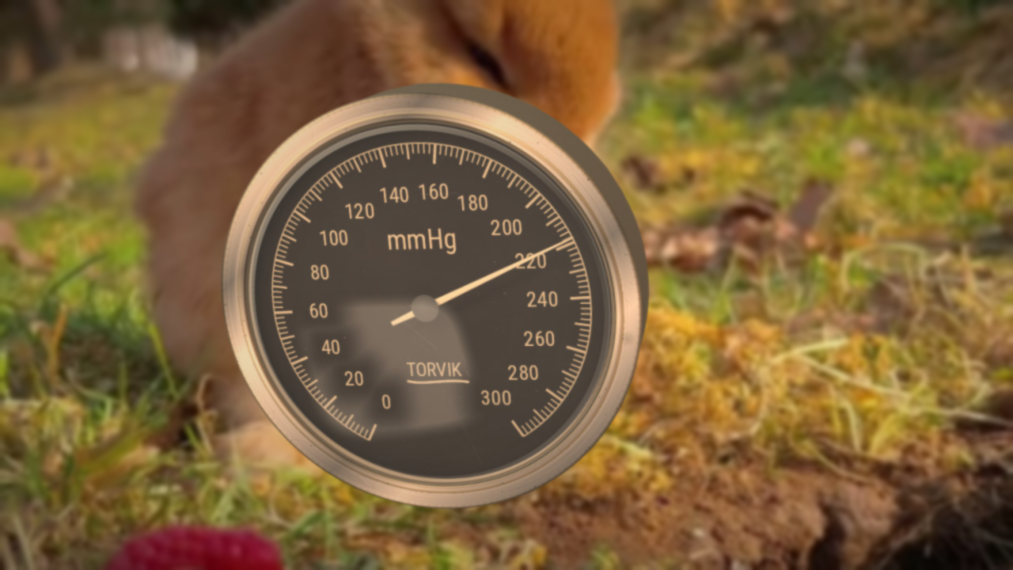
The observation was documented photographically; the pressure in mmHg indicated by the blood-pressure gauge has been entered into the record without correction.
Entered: 218 mmHg
